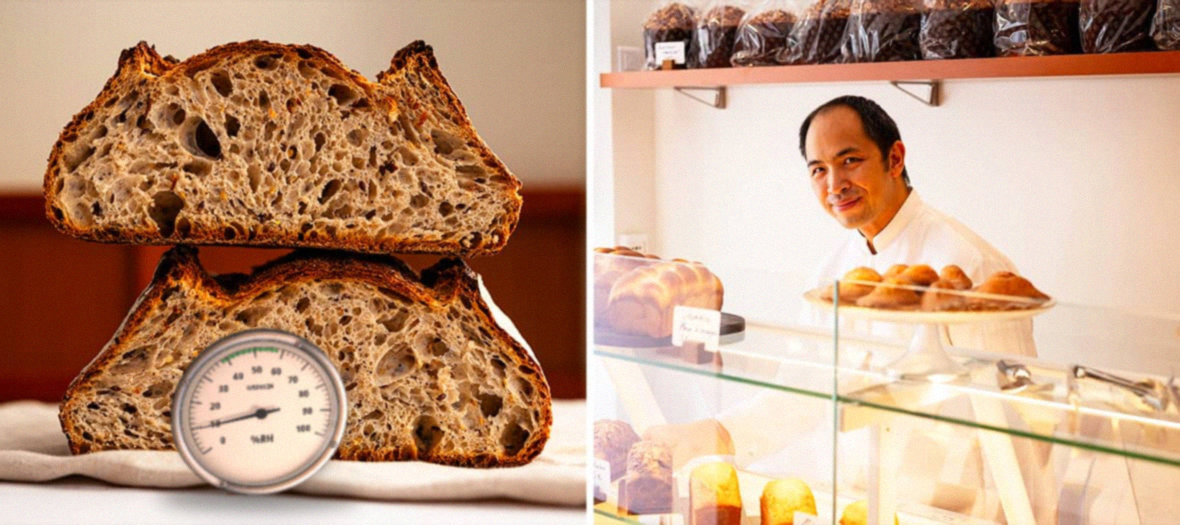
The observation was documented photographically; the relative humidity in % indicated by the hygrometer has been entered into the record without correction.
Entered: 10 %
